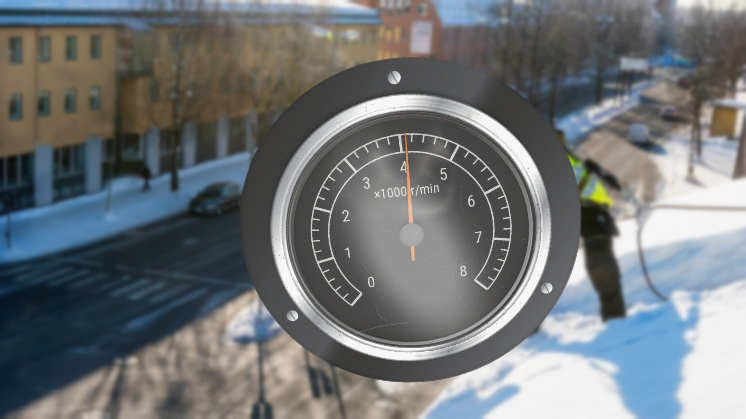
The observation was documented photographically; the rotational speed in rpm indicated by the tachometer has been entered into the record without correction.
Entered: 4100 rpm
